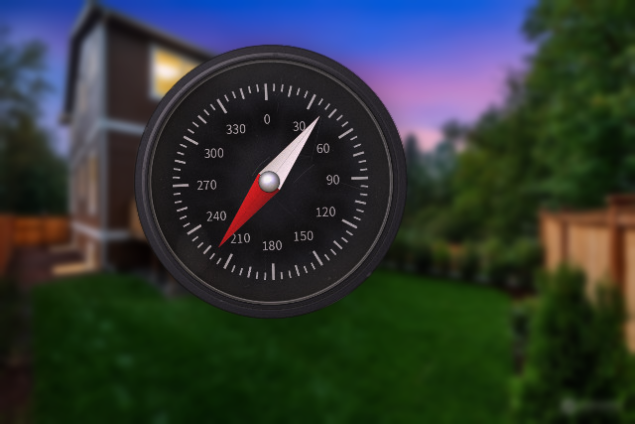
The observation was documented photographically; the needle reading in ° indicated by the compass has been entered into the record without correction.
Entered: 220 °
